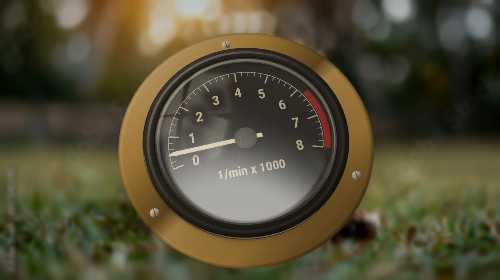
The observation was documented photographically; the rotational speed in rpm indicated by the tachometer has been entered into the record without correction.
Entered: 400 rpm
